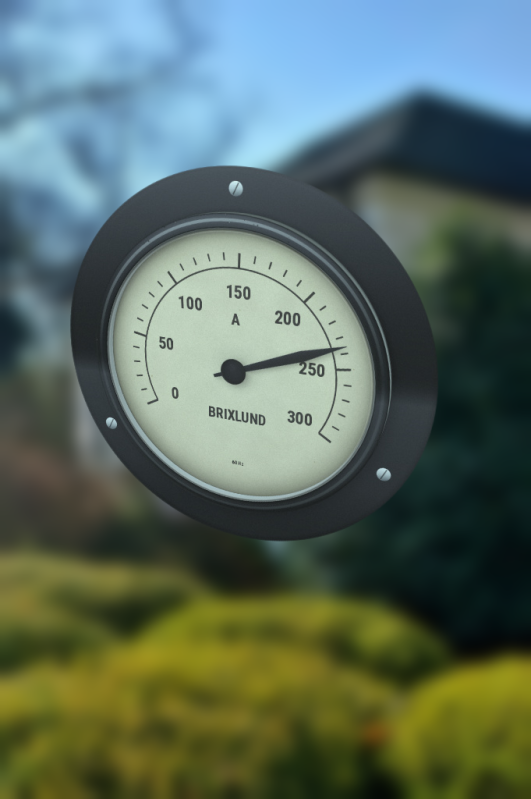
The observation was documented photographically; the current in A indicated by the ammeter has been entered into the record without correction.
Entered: 235 A
